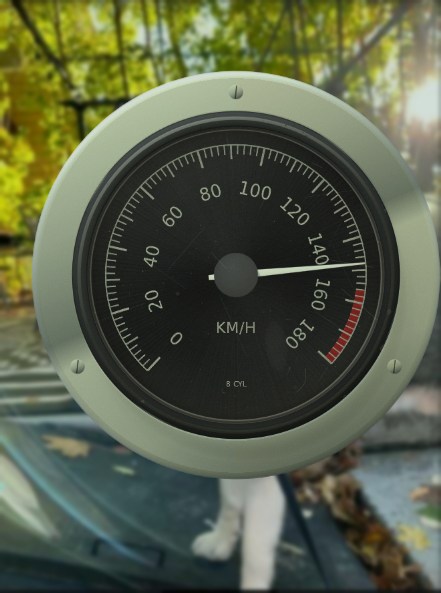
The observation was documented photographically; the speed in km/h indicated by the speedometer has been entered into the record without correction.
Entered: 148 km/h
